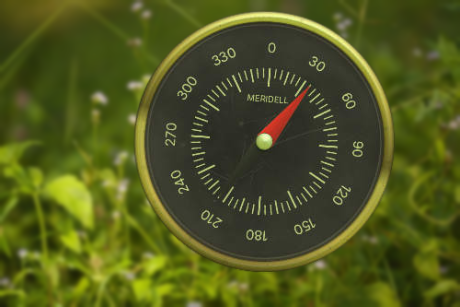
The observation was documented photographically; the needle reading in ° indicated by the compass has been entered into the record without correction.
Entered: 35 °
